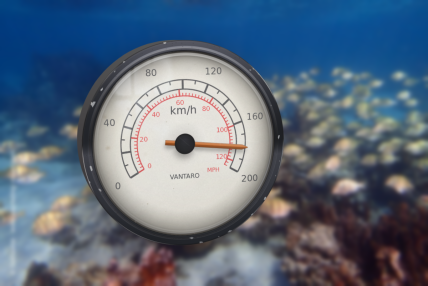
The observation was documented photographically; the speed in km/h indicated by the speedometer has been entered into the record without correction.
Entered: 180 km/h
